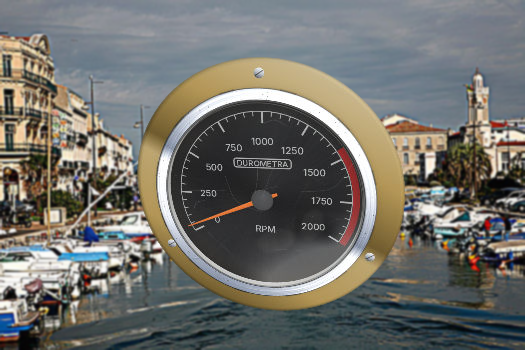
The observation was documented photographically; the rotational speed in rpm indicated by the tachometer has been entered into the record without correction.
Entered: 50 rpm
